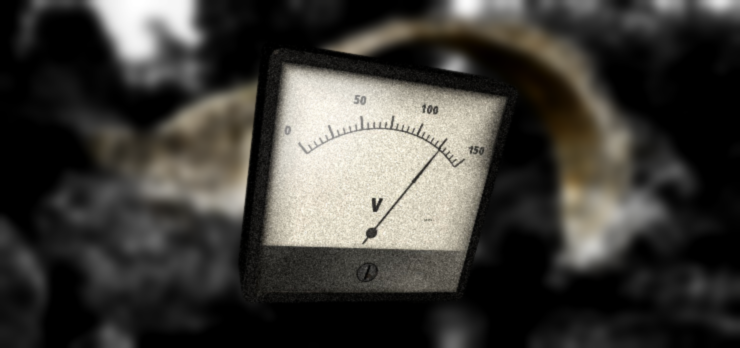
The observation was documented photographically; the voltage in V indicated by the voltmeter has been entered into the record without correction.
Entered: 125 V
